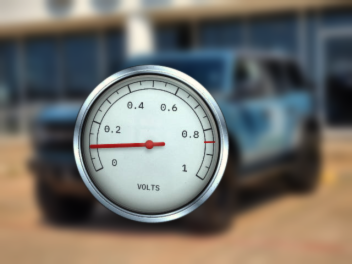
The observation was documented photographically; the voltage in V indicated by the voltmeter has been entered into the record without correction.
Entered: 0.1 V
